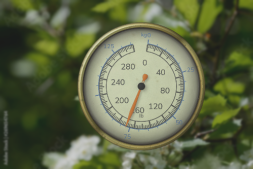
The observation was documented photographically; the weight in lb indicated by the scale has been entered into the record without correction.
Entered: 170 lb
